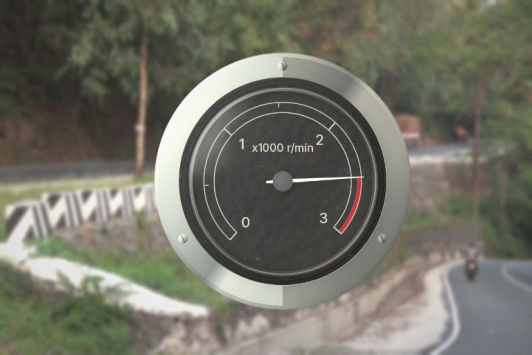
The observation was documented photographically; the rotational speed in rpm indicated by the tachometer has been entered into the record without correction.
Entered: 2500 rpm
